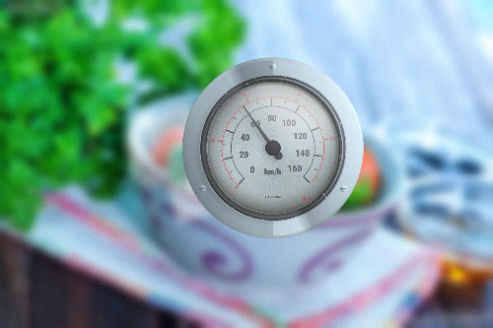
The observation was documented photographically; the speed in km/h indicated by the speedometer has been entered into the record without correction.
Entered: 60 km/h
